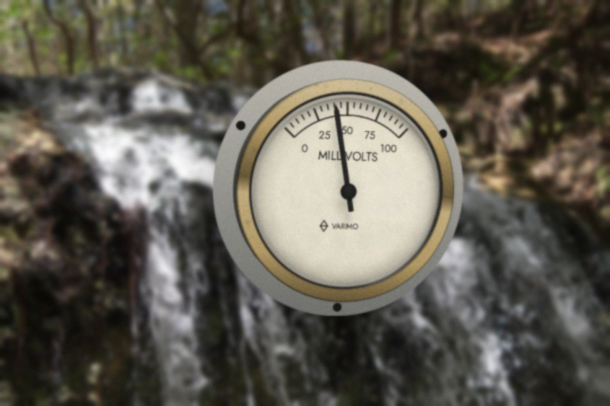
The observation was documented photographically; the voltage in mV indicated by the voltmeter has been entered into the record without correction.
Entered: 40 mV
